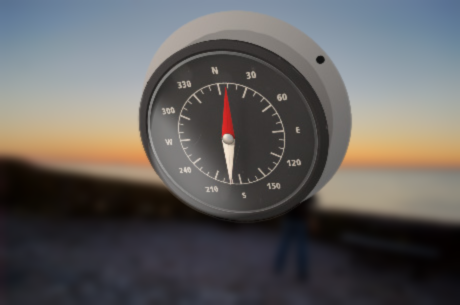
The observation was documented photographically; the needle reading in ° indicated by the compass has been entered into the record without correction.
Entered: 10 °
